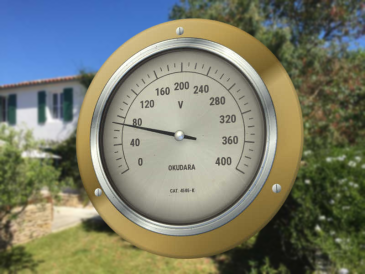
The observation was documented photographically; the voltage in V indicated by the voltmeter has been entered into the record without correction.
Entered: 70 V
